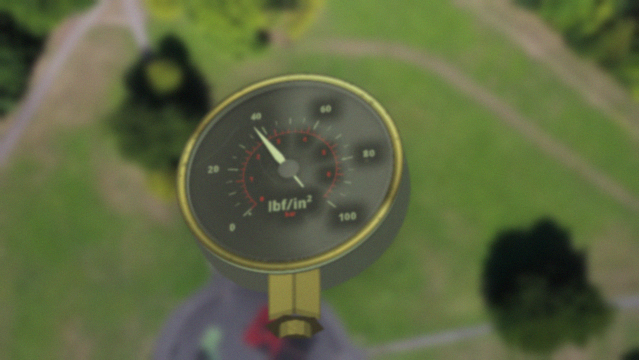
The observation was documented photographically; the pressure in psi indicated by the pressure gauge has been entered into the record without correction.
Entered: 37.5 psi
